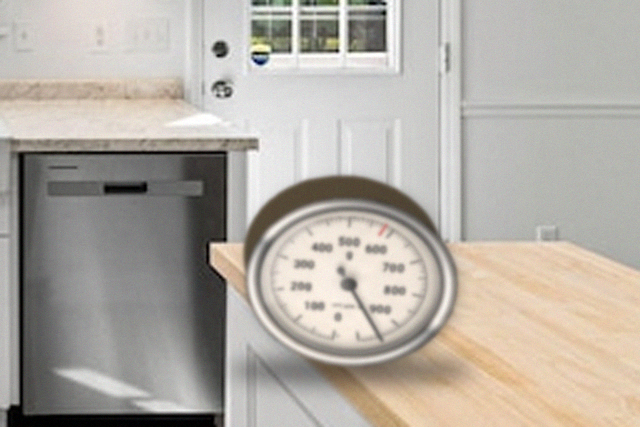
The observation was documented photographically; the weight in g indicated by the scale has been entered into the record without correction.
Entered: 950 g
